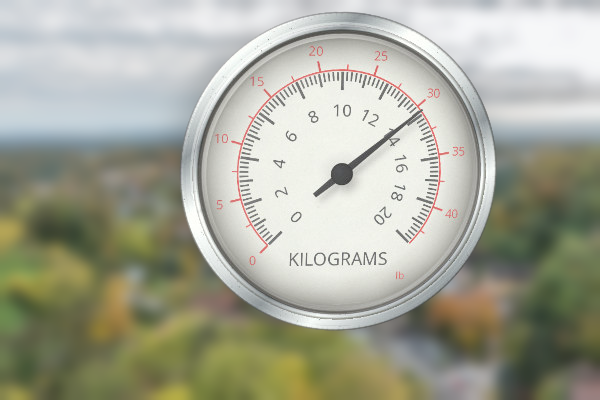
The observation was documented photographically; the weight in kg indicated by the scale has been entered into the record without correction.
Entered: 13.8 kg
